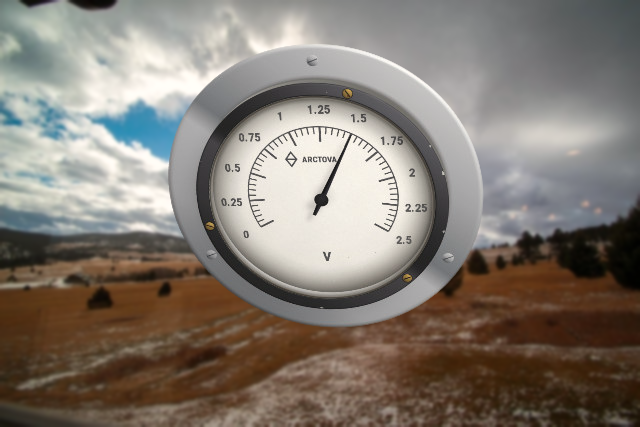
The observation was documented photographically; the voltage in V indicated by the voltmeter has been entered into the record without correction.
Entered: 1.5 V
